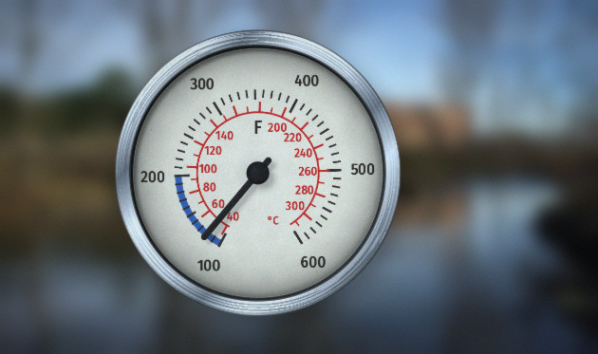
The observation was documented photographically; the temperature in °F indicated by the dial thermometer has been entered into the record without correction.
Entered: 120 °F
